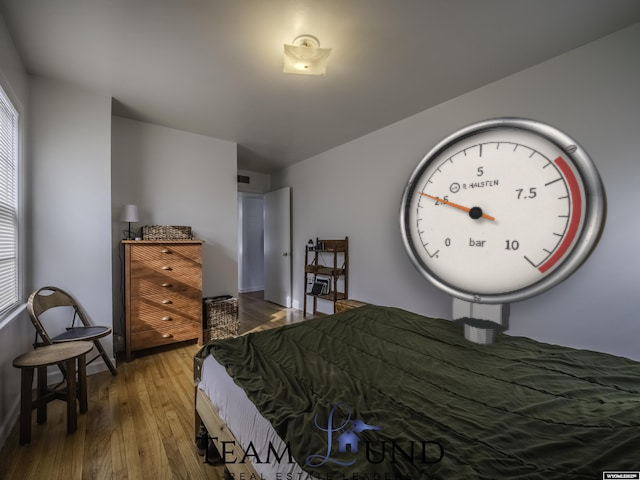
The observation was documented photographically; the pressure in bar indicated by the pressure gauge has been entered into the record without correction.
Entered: 2.5 bar
